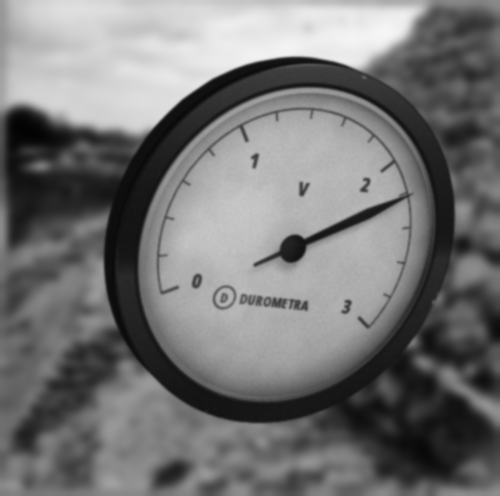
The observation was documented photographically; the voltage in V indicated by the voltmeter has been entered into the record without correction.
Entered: 2.2 V
